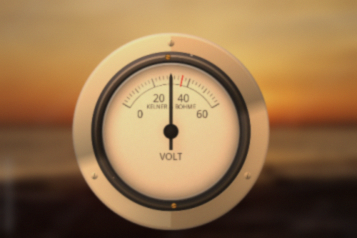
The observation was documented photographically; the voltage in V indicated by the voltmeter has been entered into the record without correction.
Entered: 30 V
